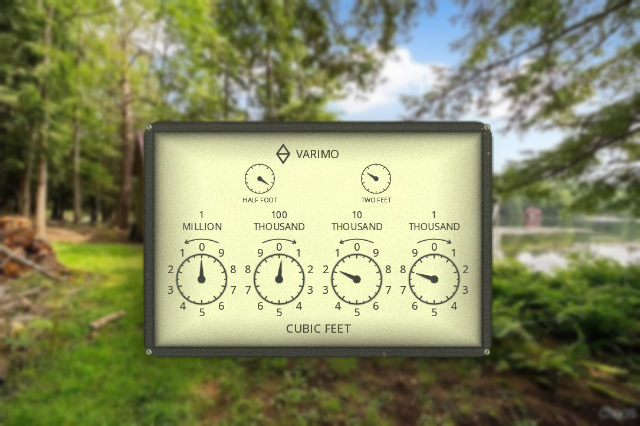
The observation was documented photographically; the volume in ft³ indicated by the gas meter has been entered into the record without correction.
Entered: 1800 ft³
